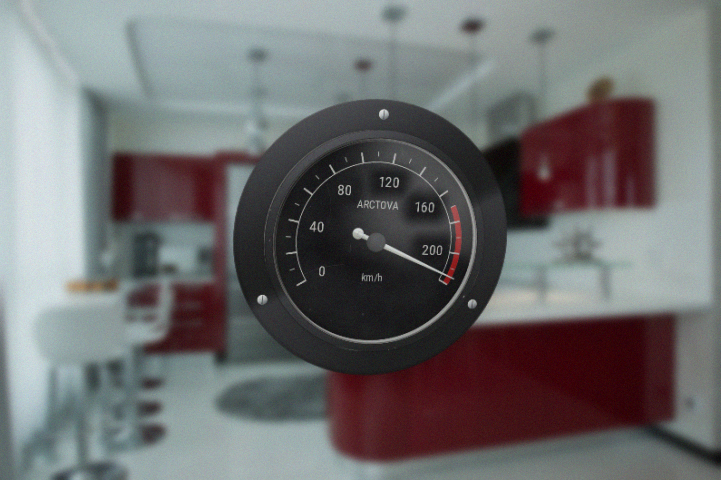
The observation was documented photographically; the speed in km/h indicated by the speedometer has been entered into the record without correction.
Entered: 215 km/h
